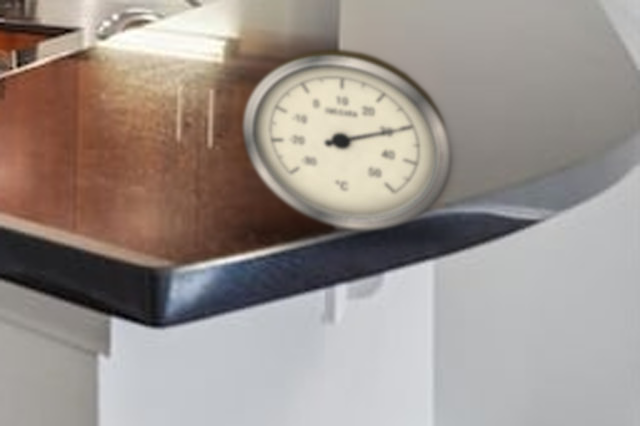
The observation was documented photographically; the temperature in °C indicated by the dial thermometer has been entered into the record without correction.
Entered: 30 °C
